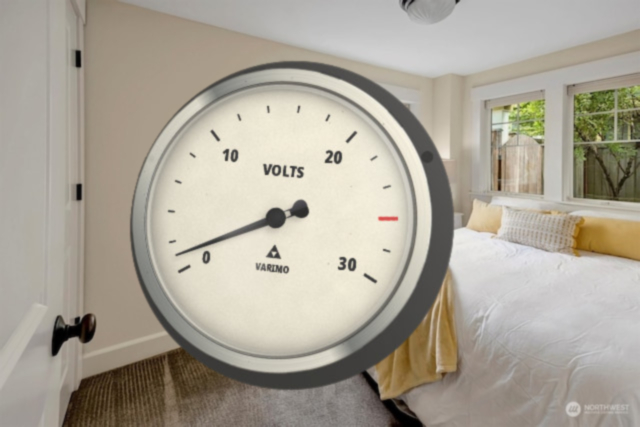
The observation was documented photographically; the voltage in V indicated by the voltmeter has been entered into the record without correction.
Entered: 1 V
